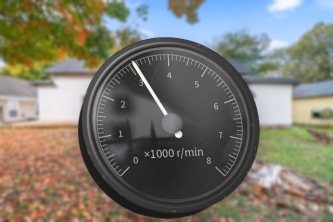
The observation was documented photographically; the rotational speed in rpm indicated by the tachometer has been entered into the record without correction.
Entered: 3100 rpm
